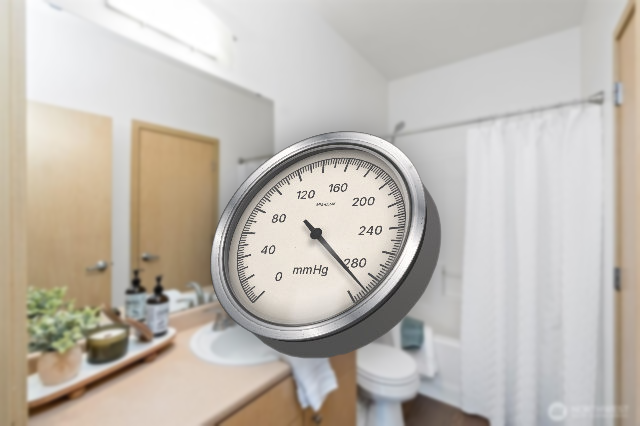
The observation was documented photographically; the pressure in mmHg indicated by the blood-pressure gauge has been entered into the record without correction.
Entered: 290 mmHg
